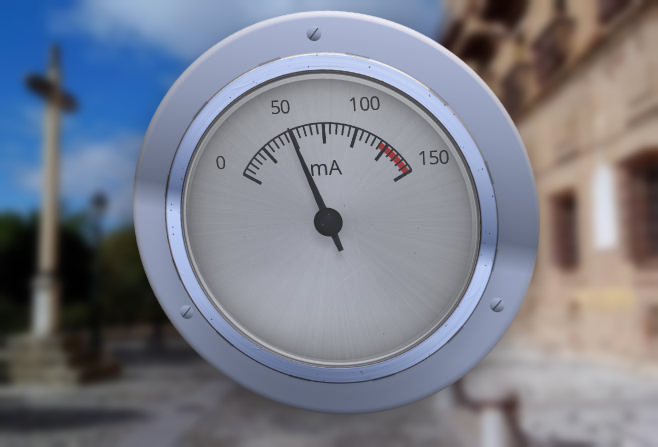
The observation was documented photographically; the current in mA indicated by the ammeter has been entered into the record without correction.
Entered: 50 mA
